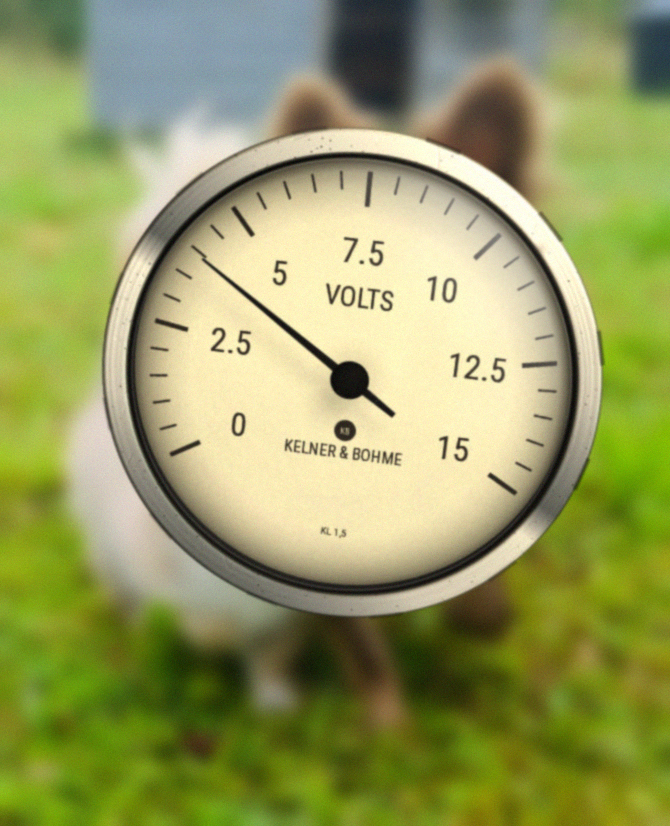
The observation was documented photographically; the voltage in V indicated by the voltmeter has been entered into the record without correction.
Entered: 4 V
